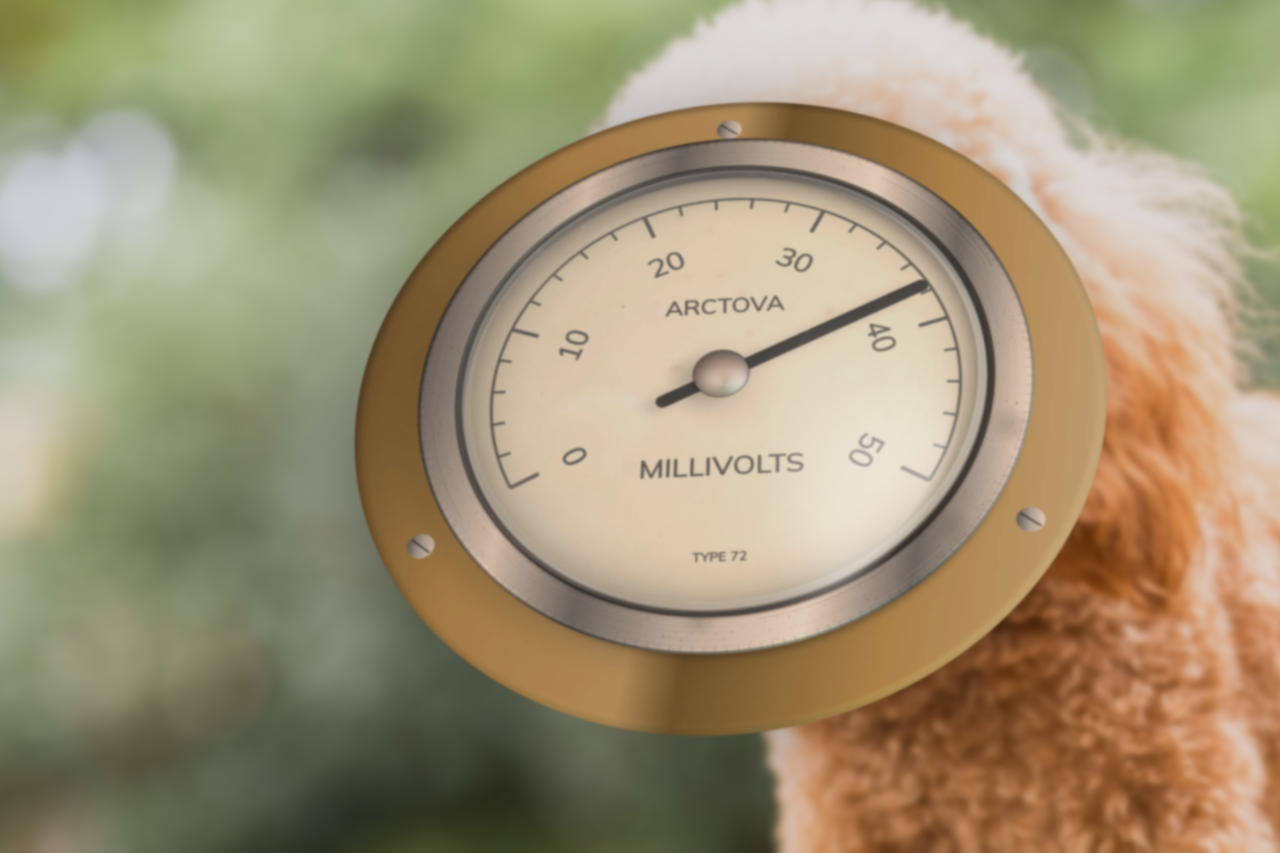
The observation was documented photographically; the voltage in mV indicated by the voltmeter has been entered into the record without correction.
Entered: 38 mV
